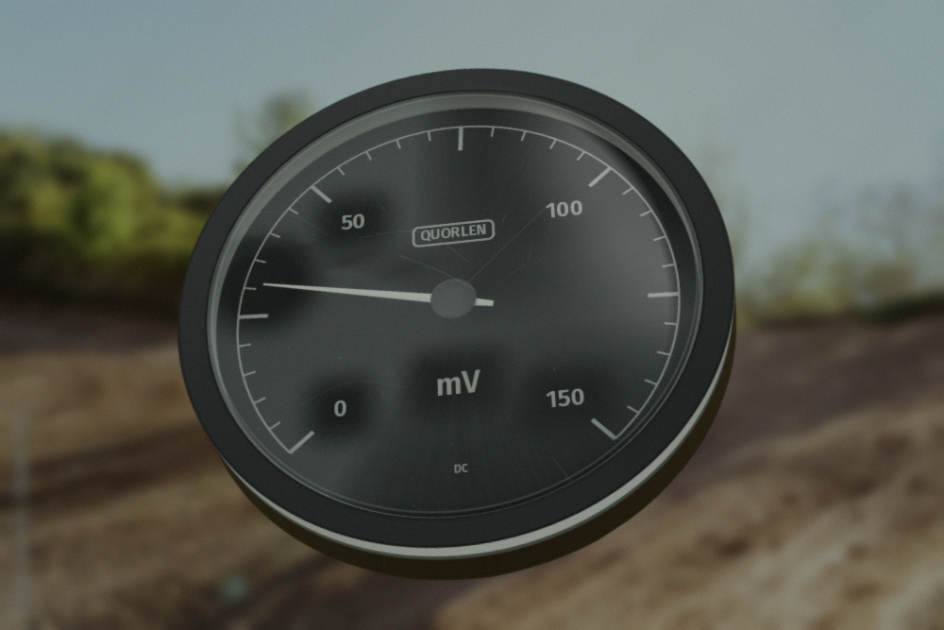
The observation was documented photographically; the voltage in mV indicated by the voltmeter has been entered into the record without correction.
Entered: 30 mV
